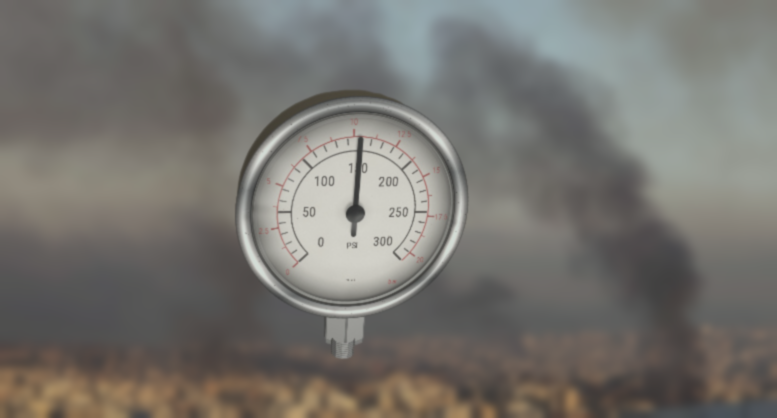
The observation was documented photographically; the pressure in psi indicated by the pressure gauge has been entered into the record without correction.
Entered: 150 psi
